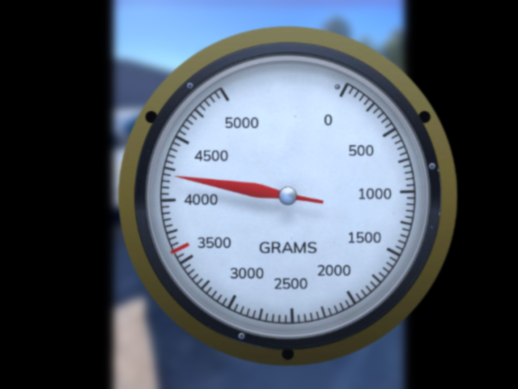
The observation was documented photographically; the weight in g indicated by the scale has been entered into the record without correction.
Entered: 4200 g
